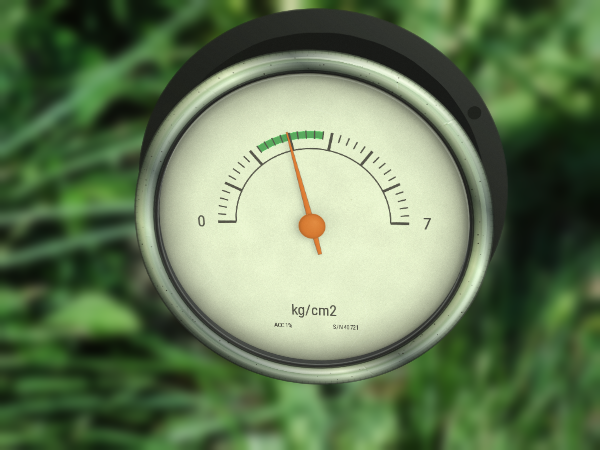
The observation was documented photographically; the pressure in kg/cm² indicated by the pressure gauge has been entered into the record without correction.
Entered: 3 kg/cm²
